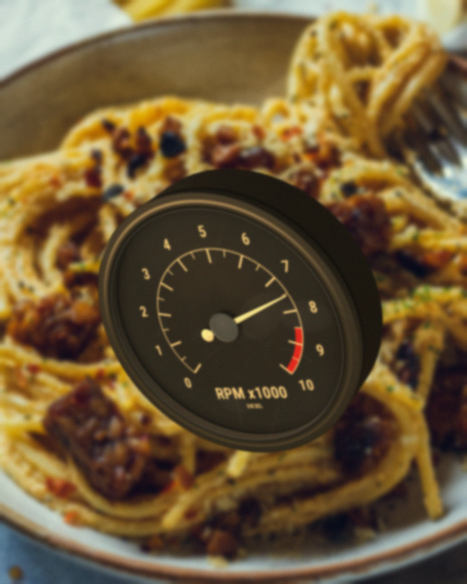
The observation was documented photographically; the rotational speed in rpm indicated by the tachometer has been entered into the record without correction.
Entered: 7500 rpm
